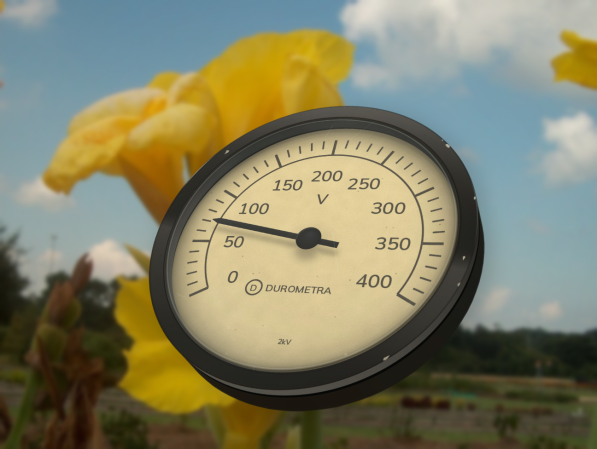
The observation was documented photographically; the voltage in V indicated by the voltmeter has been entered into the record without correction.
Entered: 70 V
